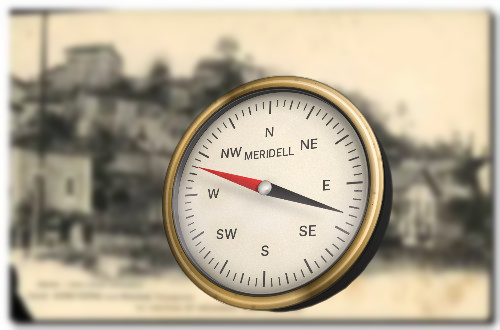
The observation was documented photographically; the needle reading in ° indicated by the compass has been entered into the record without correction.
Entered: 290 °
